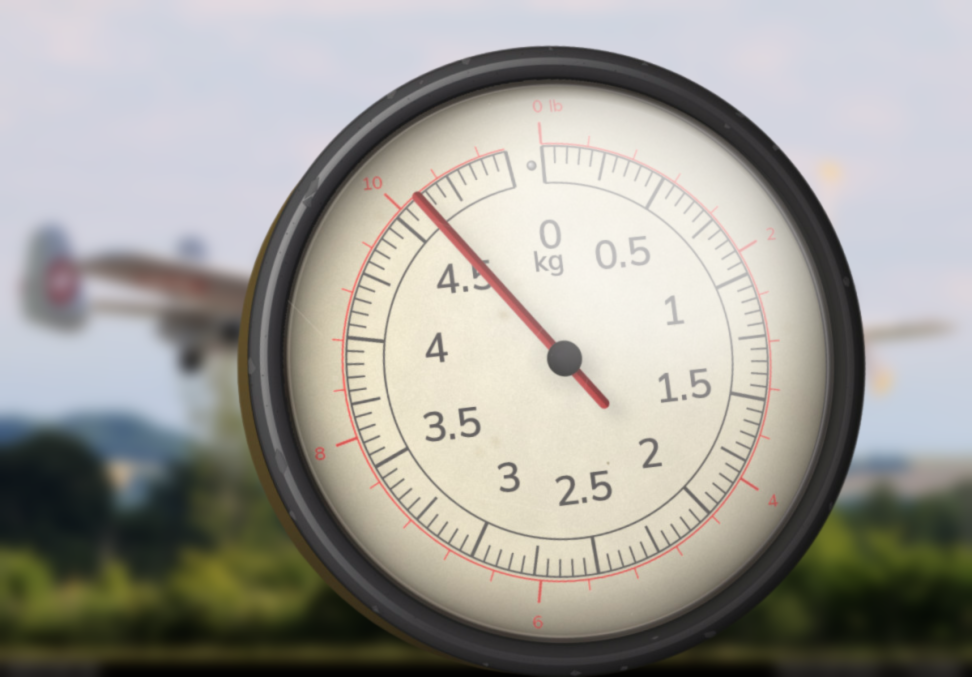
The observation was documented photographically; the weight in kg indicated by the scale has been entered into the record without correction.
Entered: 4.6 kg
